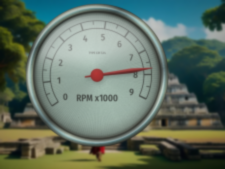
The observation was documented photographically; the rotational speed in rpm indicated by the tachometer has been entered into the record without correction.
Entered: 7750 rpm
